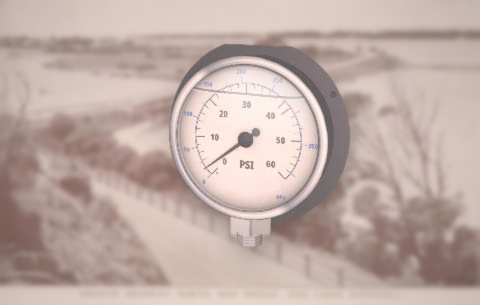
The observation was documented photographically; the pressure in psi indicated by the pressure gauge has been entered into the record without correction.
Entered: 2 psi
